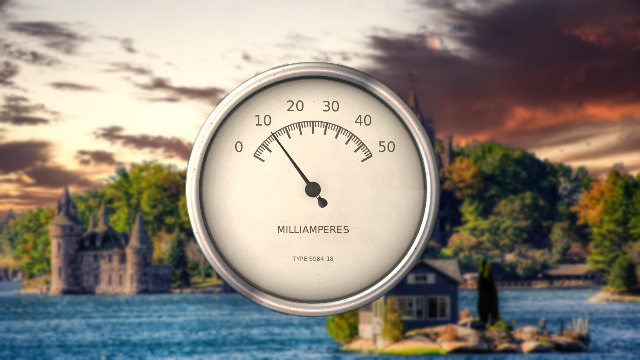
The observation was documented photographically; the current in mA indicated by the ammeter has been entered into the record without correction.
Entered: 10 mA
